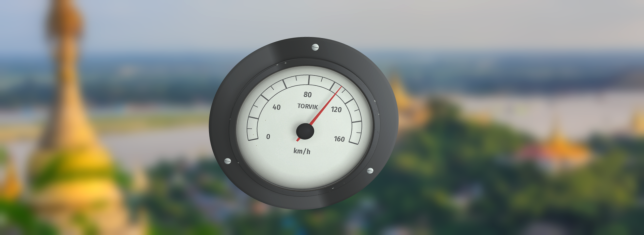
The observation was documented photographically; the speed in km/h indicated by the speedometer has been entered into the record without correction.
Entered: 105 km/h
